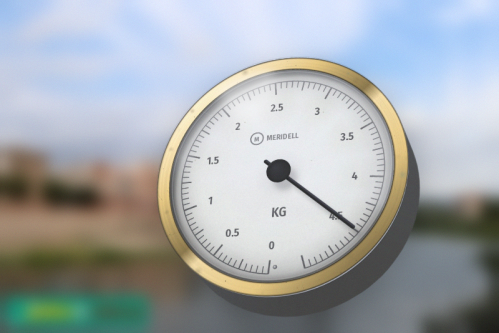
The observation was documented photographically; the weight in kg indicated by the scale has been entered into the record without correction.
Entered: 4.5 kg
